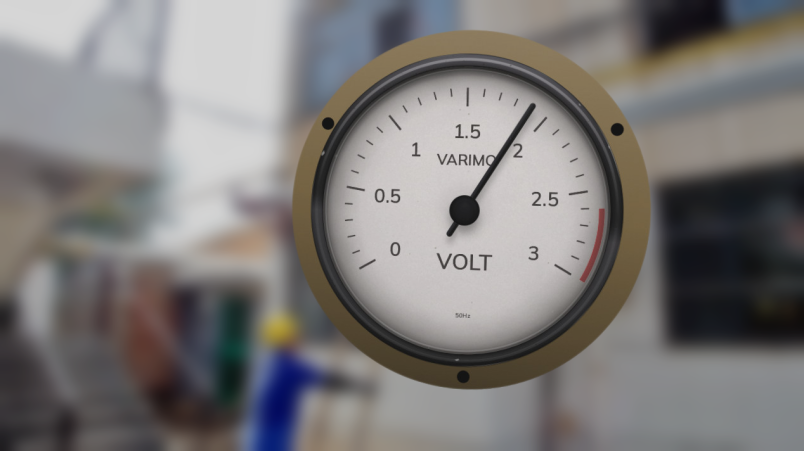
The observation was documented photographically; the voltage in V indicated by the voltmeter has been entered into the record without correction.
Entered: 1.9 V
